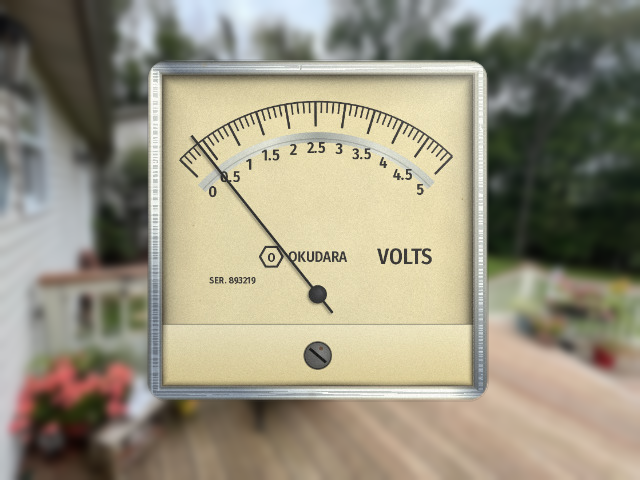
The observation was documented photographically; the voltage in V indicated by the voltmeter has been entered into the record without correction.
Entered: 0.4 V
